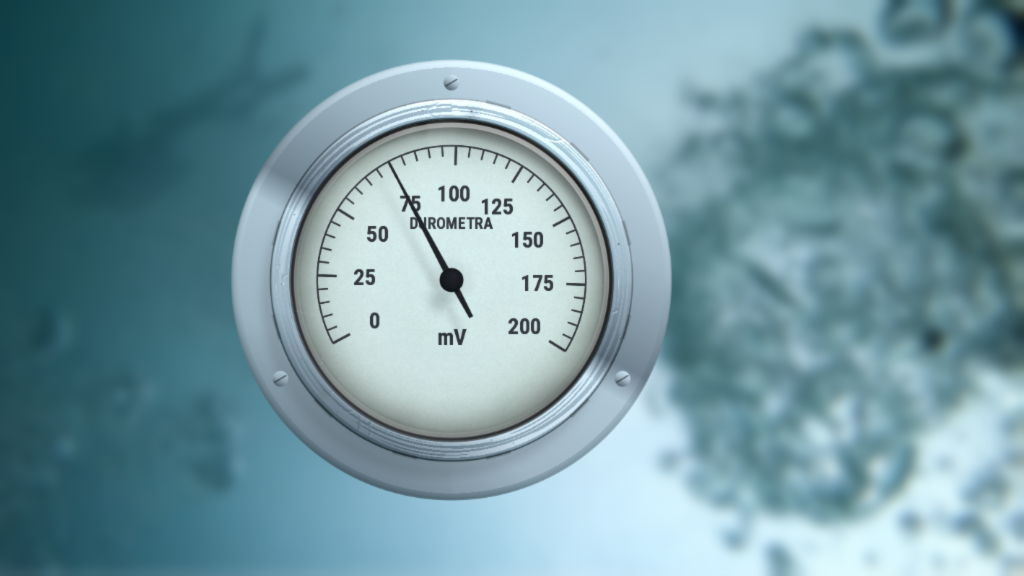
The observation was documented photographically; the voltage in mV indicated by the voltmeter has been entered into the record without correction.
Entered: 75 mV
